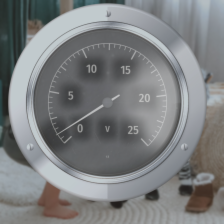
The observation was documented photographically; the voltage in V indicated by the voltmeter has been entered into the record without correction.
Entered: 1 V
